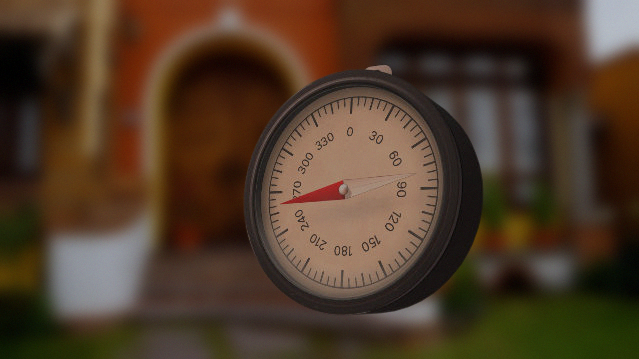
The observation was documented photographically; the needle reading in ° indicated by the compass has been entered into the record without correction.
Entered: 260 °
